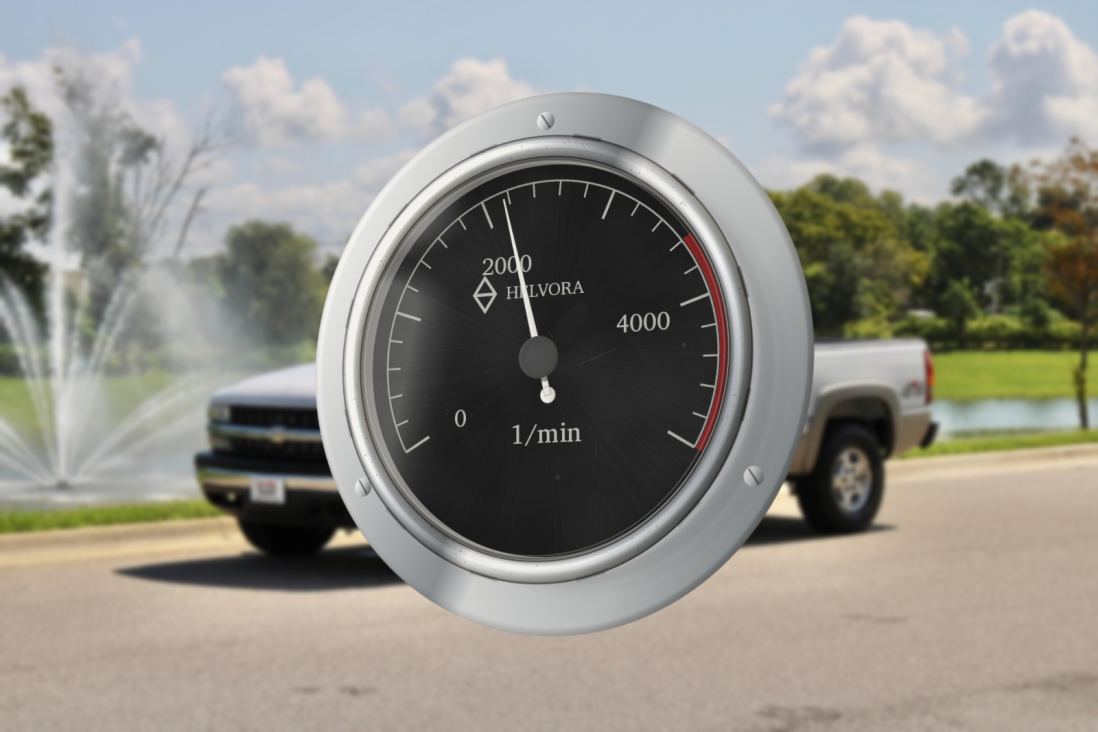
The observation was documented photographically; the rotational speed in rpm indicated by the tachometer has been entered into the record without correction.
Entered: 2200 rpm
